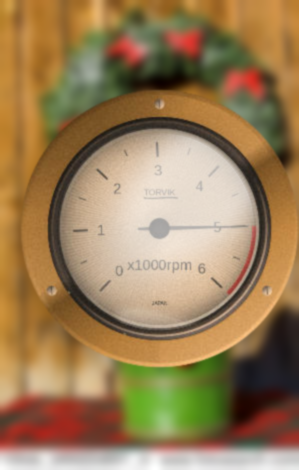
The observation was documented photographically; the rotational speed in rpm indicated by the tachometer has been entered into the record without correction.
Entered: 5000 rpm
